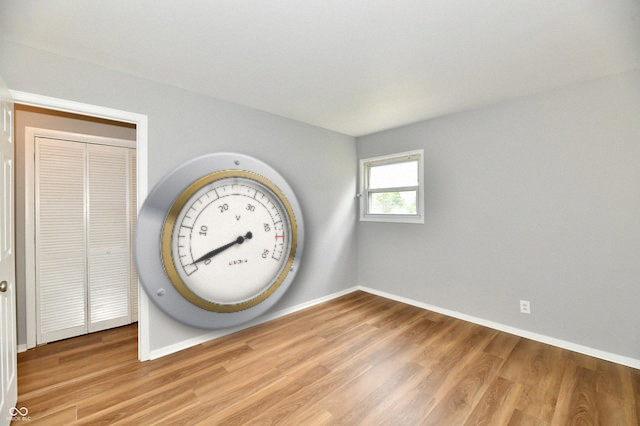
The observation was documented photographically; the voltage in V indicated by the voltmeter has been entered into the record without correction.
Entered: 2 V
